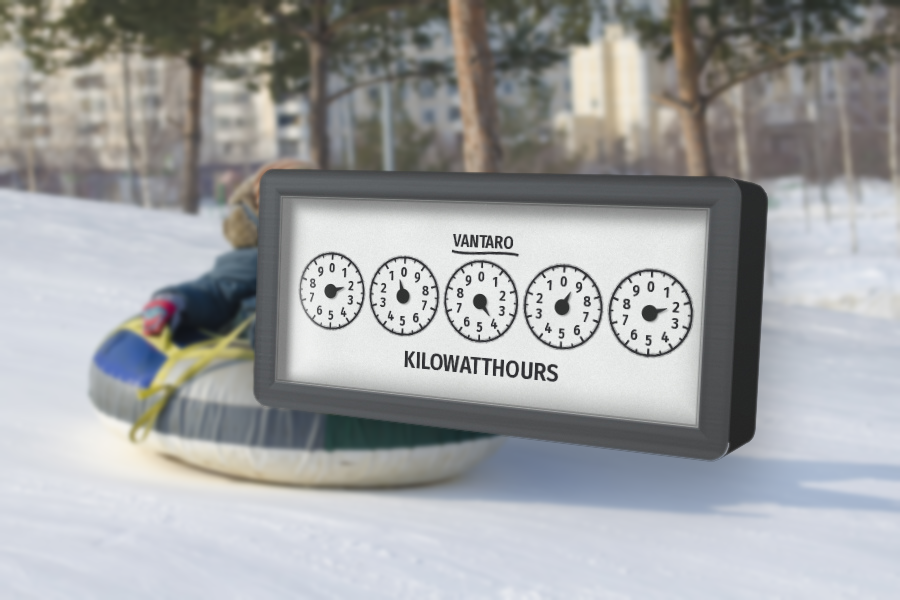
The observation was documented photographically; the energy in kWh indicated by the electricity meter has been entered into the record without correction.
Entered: 20392 kWh
